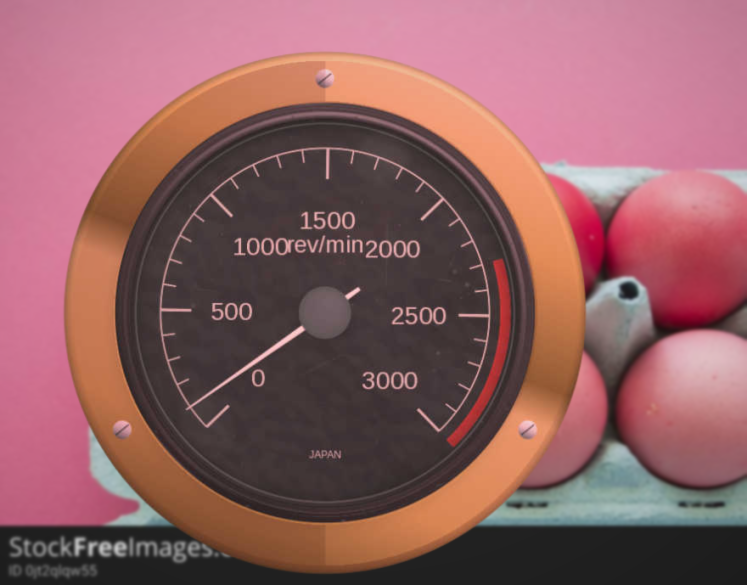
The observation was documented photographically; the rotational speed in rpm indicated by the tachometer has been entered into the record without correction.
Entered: 100 rpm
